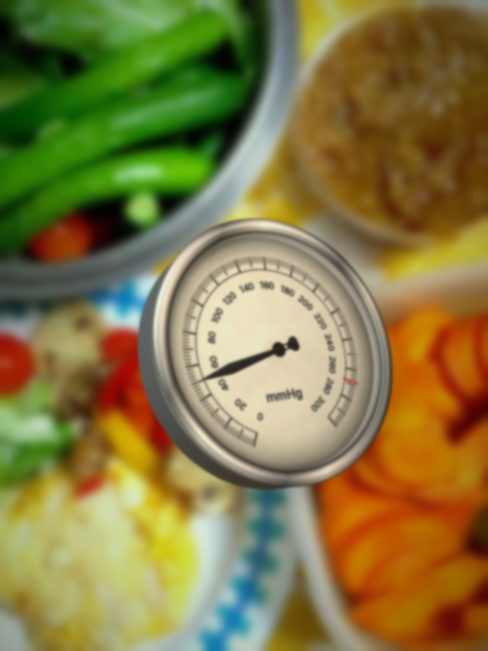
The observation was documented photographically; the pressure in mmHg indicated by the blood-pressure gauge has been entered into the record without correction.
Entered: 50 mmHg
